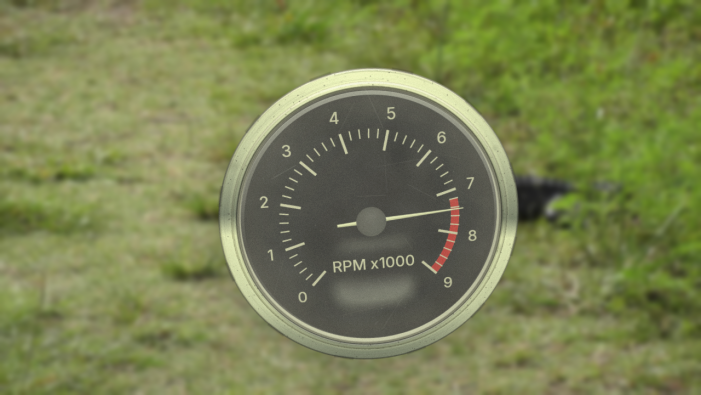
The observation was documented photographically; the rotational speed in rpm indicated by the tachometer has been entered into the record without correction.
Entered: 7400 rpm
